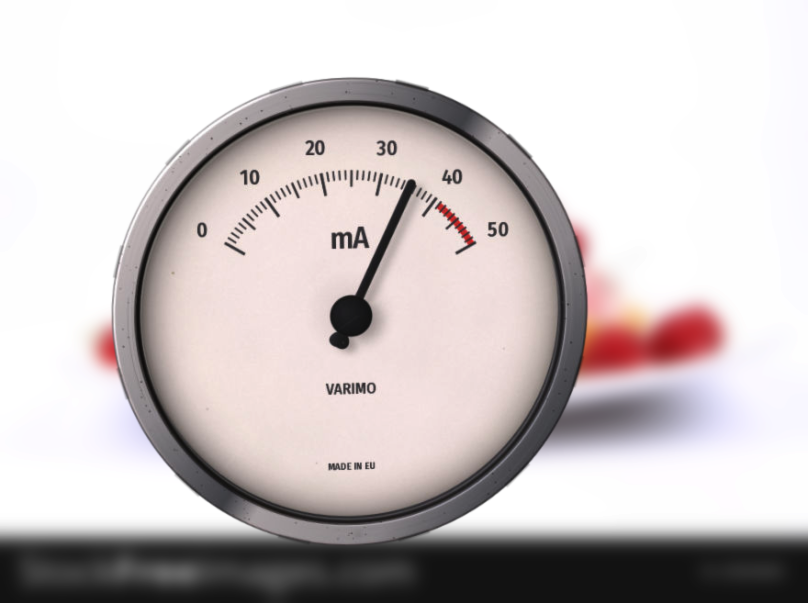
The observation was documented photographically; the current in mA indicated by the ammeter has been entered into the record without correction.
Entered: 35 mA
